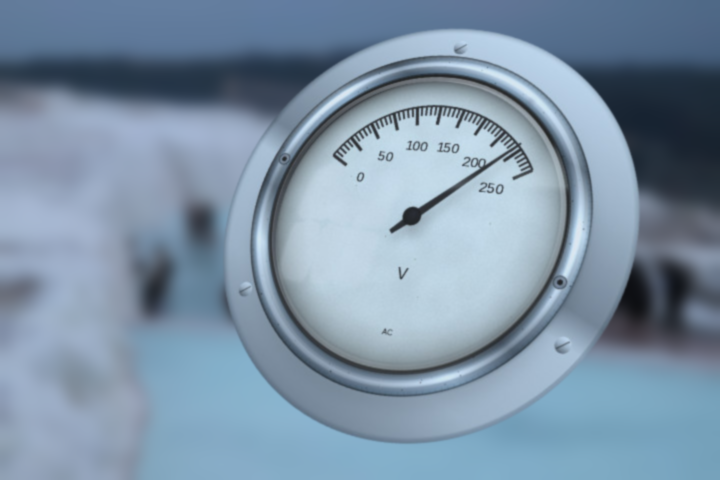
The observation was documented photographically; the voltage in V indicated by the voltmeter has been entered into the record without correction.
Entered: 225 V
